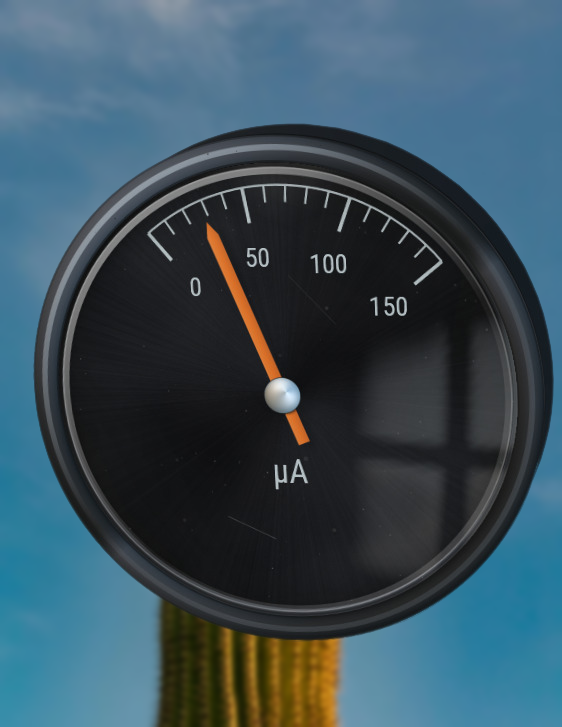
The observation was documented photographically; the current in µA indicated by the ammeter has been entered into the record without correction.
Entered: 30 µA
